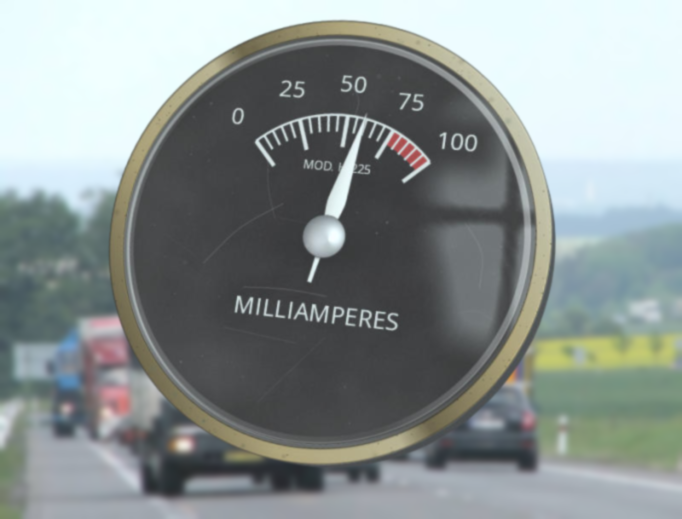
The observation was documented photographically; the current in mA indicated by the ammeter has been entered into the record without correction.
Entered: 60 mA
